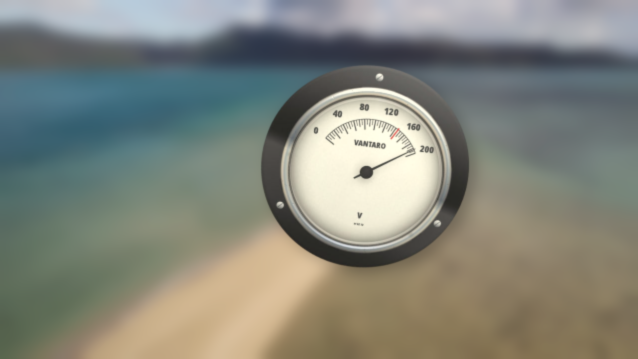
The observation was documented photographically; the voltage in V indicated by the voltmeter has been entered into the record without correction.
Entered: 190 V
